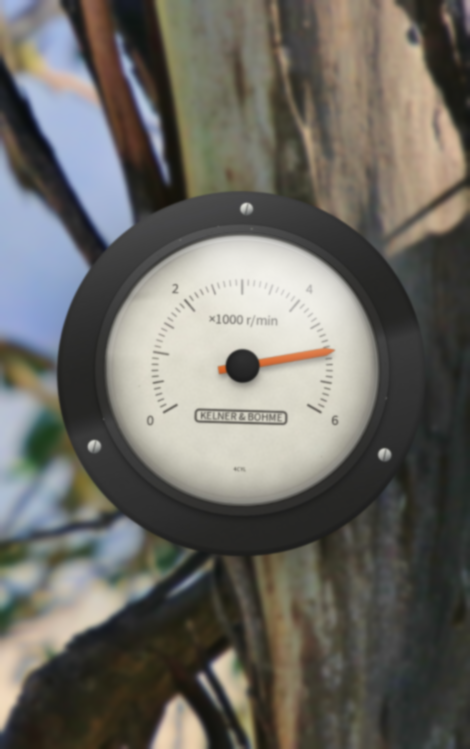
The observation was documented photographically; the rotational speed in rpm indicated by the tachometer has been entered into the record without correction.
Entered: 5000 rpm
